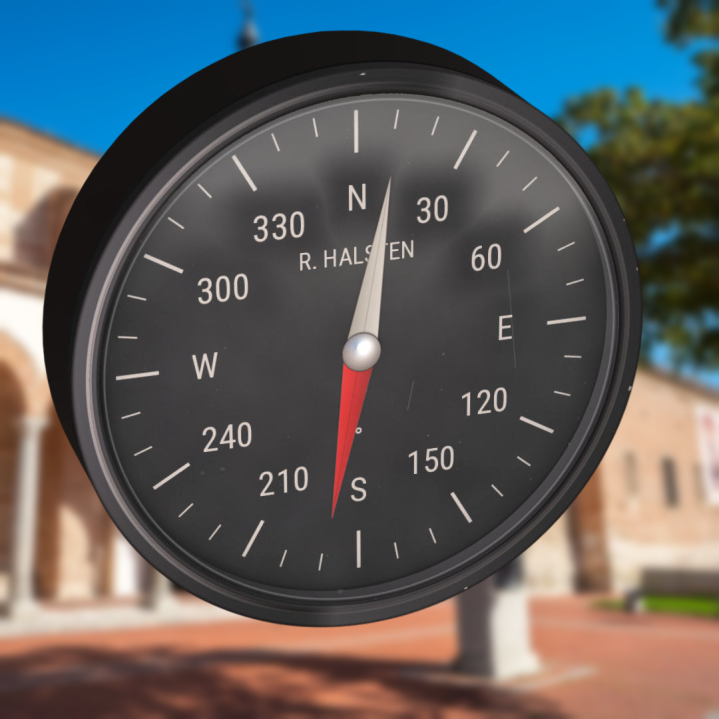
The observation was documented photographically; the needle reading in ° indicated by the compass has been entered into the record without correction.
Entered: 190 °
